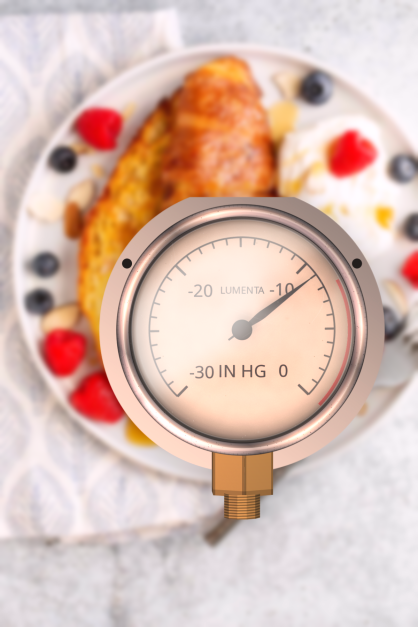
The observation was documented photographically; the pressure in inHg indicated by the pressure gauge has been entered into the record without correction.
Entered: -9 inHg
